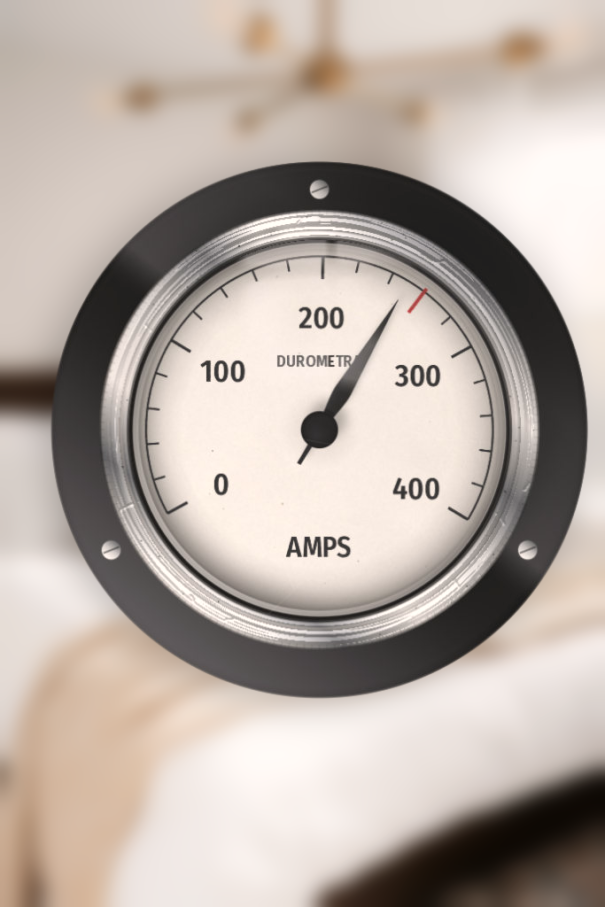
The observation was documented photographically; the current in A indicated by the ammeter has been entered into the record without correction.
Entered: 250 A
